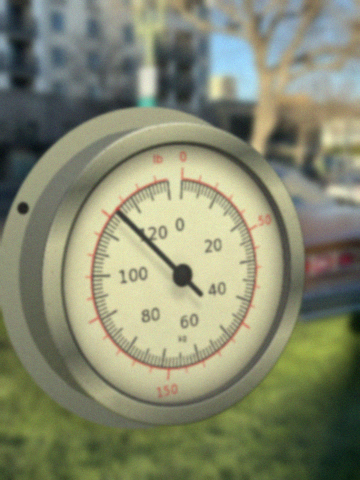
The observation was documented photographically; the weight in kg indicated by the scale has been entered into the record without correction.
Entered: 115 kg
